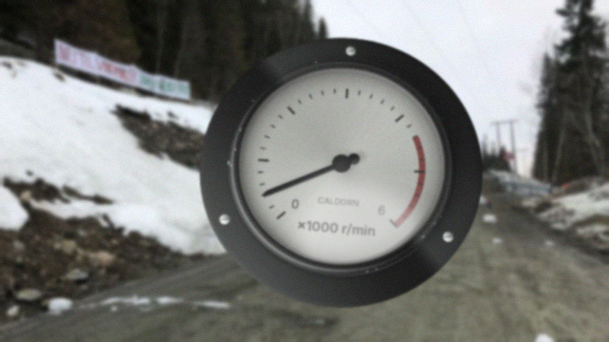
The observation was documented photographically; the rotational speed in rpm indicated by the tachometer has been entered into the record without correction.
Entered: 400 rpm
